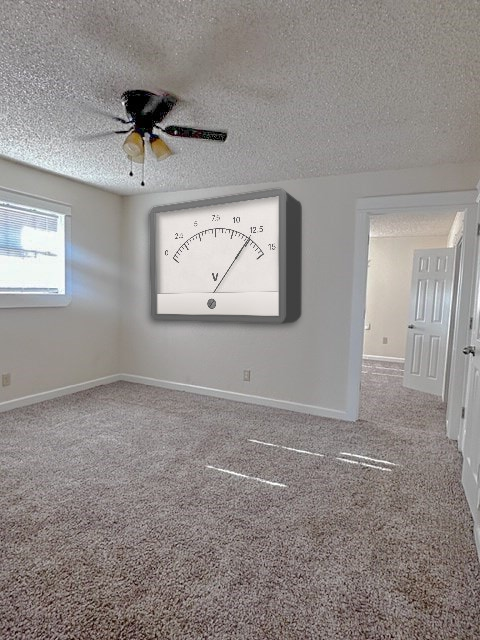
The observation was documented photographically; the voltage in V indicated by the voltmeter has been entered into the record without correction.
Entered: 12.5 V
